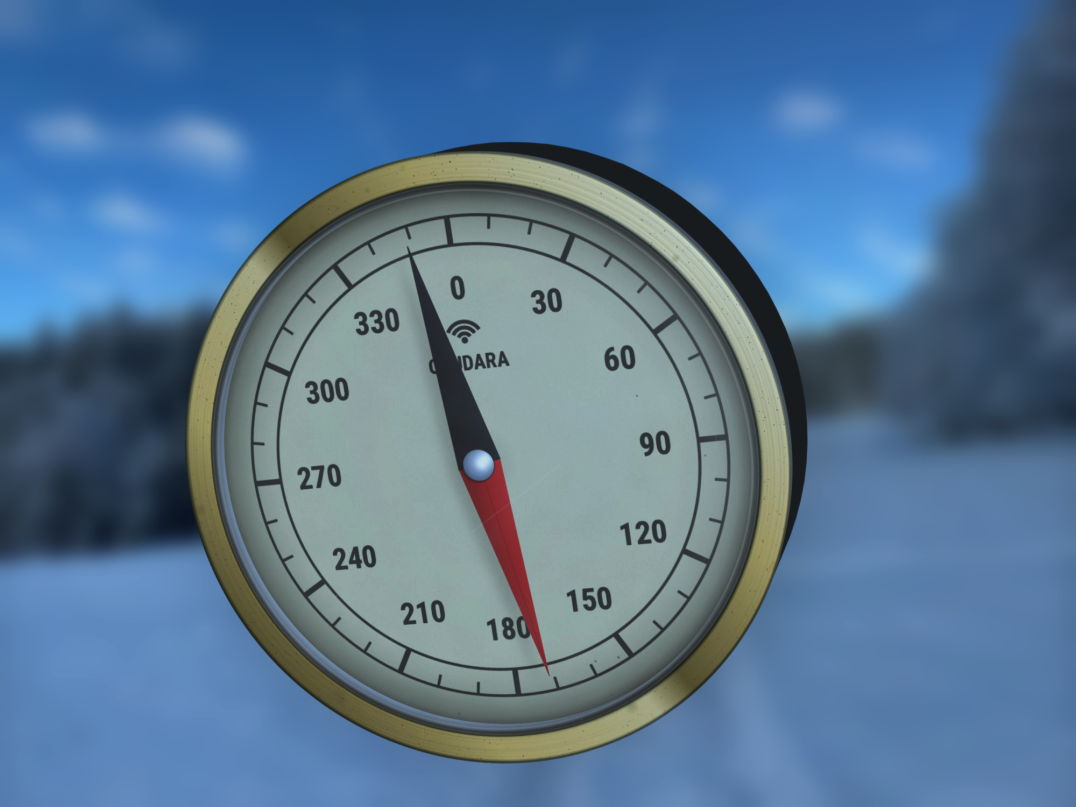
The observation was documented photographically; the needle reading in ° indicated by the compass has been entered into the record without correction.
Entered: 170 °
